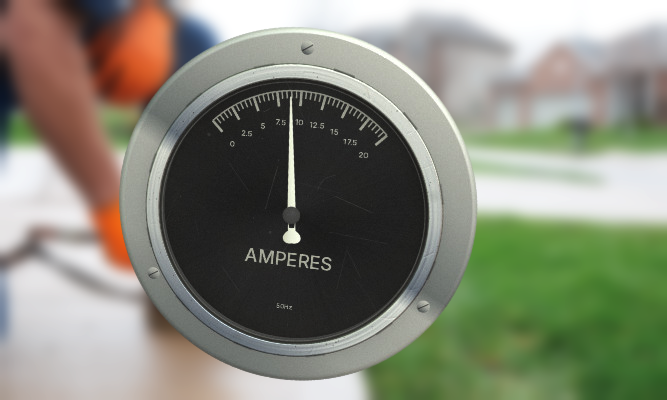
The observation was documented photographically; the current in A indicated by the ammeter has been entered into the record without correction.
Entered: 9 A
